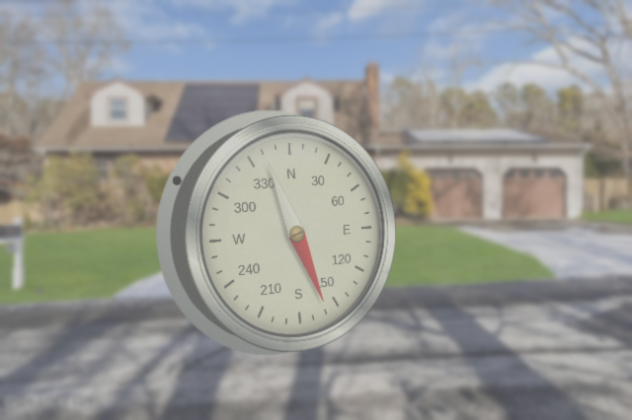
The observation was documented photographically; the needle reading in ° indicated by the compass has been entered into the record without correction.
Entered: 160 °
